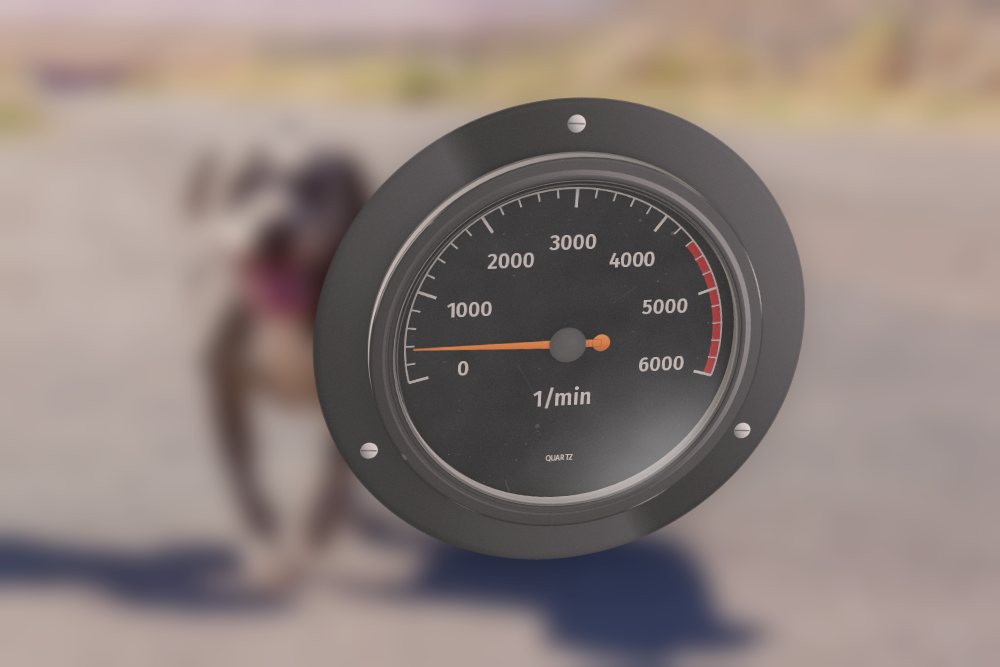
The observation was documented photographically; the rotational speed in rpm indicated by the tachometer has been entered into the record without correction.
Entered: 400 rpm
